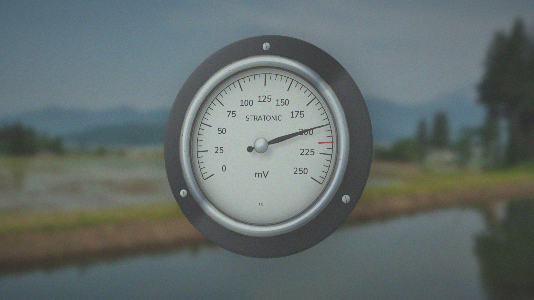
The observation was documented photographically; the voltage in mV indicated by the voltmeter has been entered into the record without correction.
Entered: 200 mV
